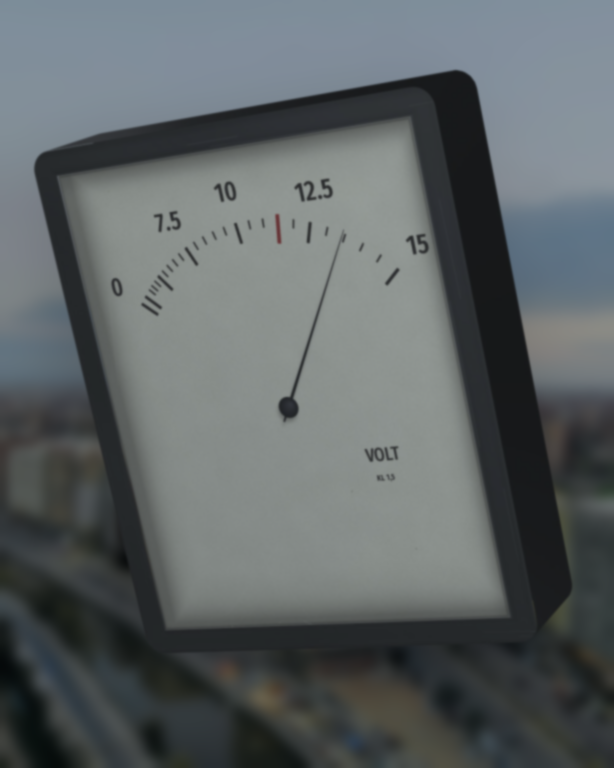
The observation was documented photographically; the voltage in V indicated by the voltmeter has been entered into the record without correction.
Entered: 13.5 V
